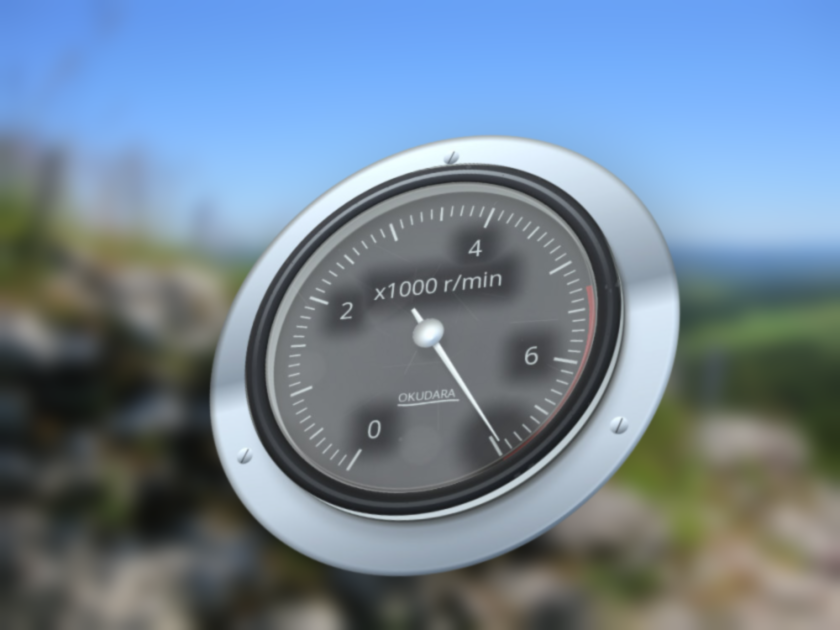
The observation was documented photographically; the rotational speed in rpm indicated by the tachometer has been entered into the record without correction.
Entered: 6950 rpm
